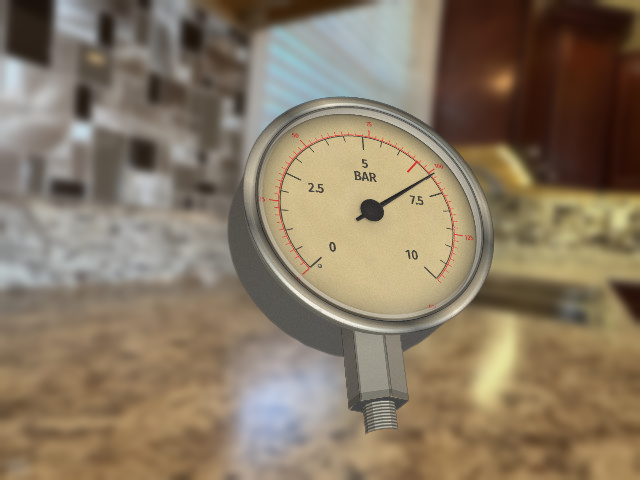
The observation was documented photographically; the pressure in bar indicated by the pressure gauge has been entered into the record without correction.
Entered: 7 bar
